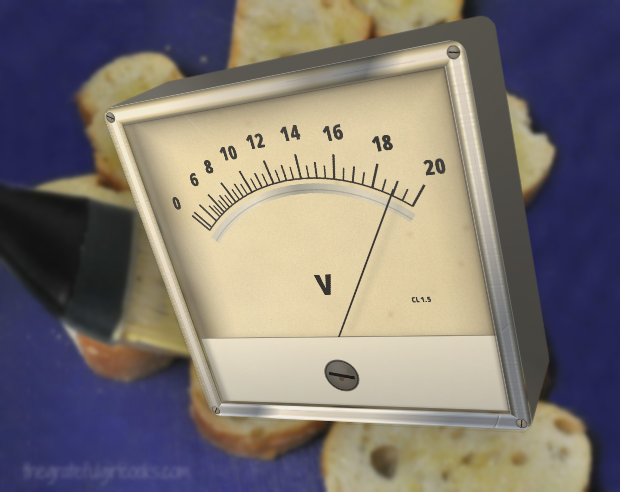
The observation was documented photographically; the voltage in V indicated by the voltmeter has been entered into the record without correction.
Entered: 19 V
